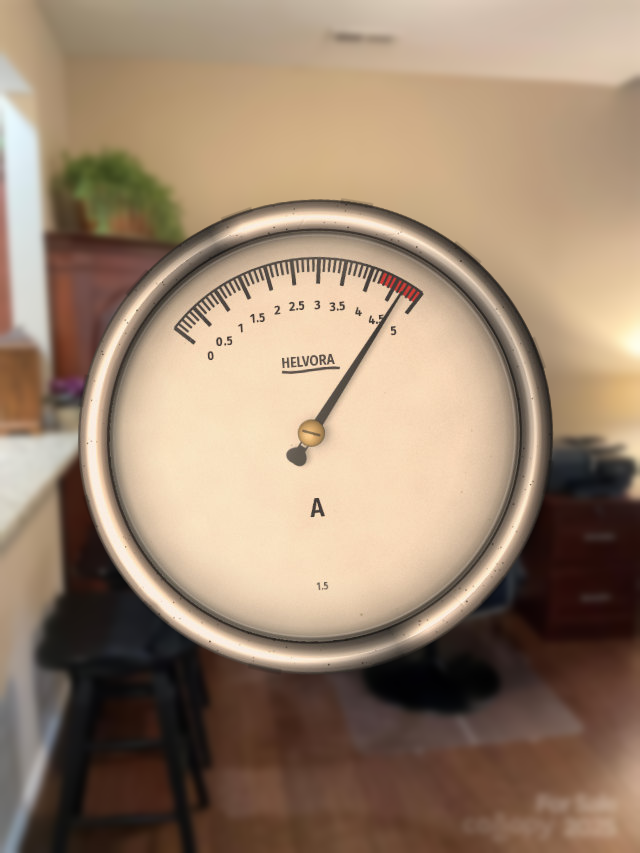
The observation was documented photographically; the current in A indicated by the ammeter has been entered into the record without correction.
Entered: 4.7 A
